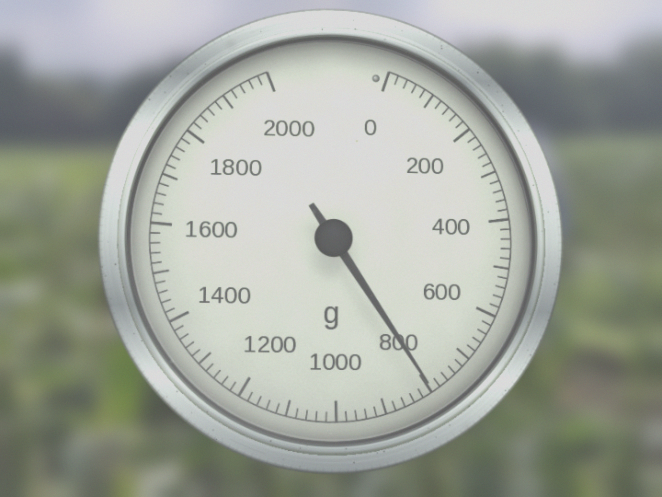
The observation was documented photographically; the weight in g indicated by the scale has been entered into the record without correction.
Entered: 800 g
